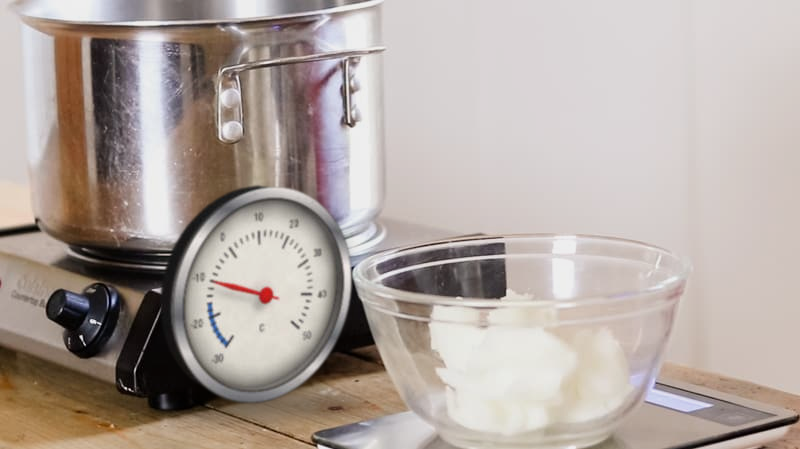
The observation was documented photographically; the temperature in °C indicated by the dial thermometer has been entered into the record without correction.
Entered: -10 °C
